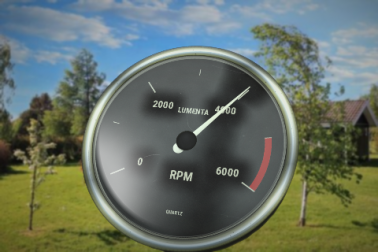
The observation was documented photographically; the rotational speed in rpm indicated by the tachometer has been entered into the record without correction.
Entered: 4000 rpm
